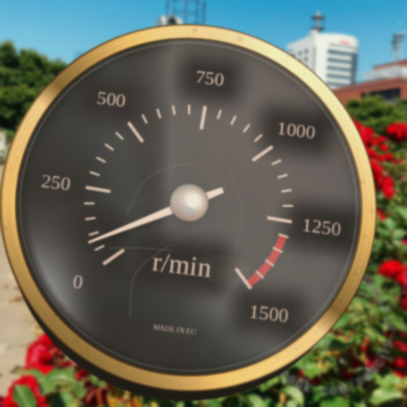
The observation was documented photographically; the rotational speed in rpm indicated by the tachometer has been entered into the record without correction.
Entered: 75 rpm
